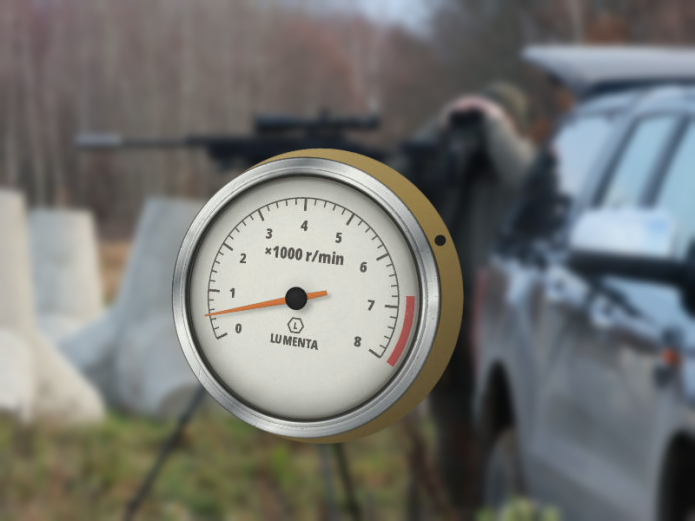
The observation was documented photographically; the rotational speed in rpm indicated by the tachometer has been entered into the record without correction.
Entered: 500 rpm
